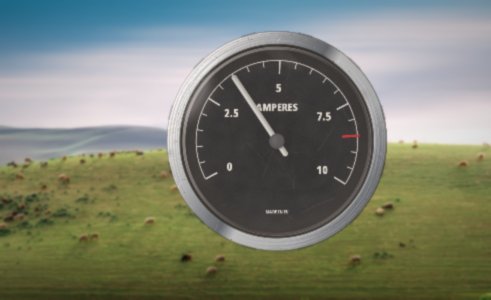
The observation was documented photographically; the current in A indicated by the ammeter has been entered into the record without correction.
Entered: 3.5 A
